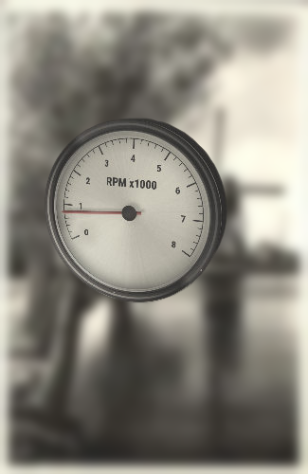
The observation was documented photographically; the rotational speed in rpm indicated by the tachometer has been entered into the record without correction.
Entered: 800 rpm
